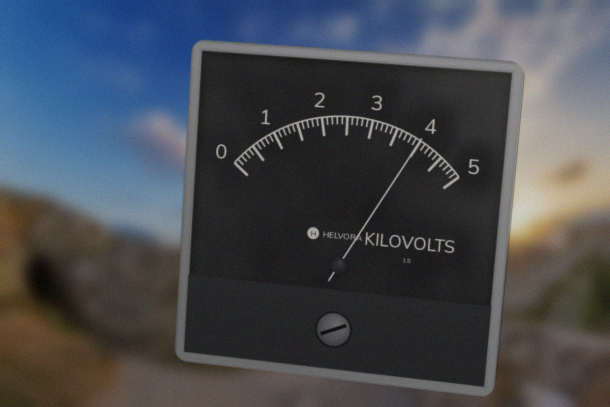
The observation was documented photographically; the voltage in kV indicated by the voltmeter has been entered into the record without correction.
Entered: 4 kV
